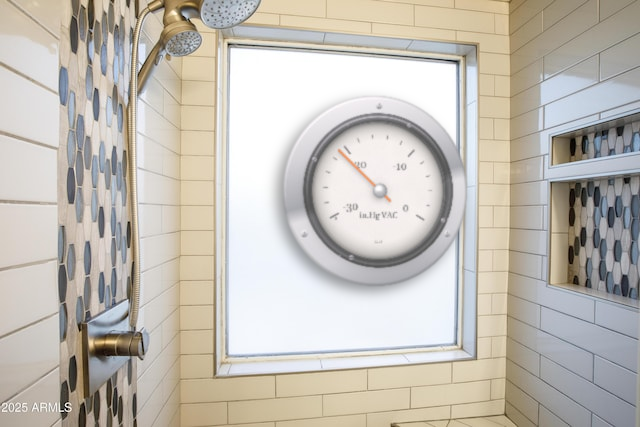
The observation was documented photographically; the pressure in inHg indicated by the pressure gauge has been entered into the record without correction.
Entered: -21 inHg
